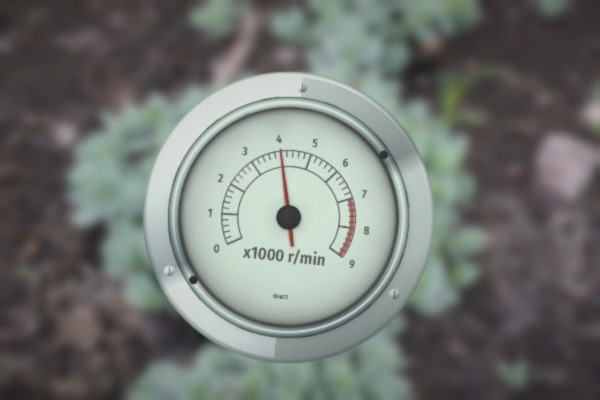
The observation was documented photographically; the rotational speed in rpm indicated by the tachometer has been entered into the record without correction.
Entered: 4000 rpm
